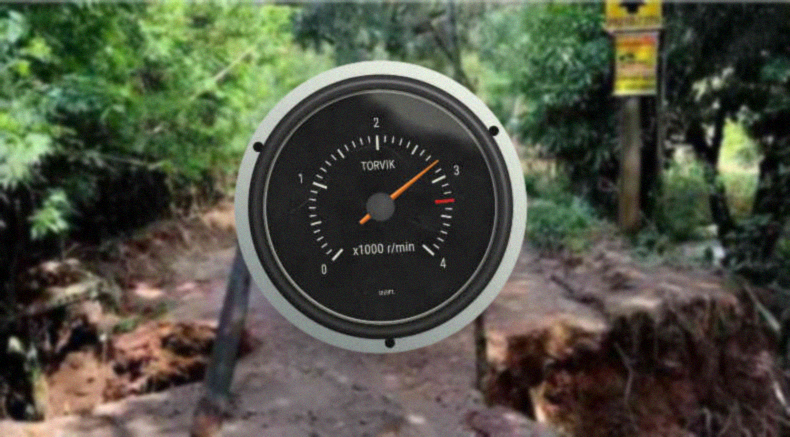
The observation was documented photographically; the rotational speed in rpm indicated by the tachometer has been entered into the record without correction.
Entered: 2800 rpm
